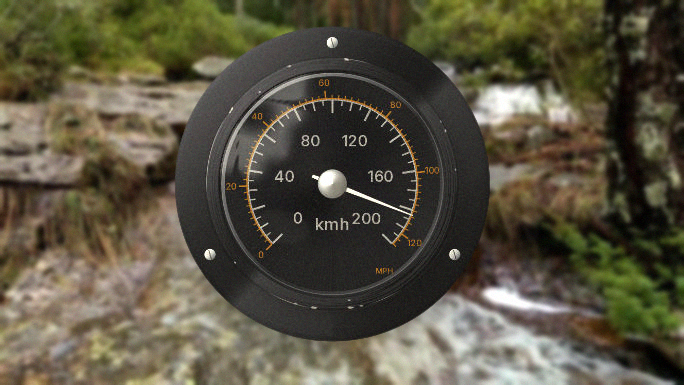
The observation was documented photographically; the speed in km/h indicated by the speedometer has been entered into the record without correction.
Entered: 182.5 km/h
